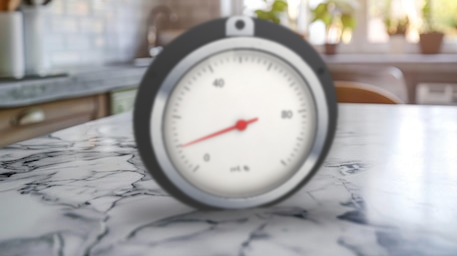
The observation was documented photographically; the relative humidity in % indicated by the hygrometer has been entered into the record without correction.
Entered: 10 %
